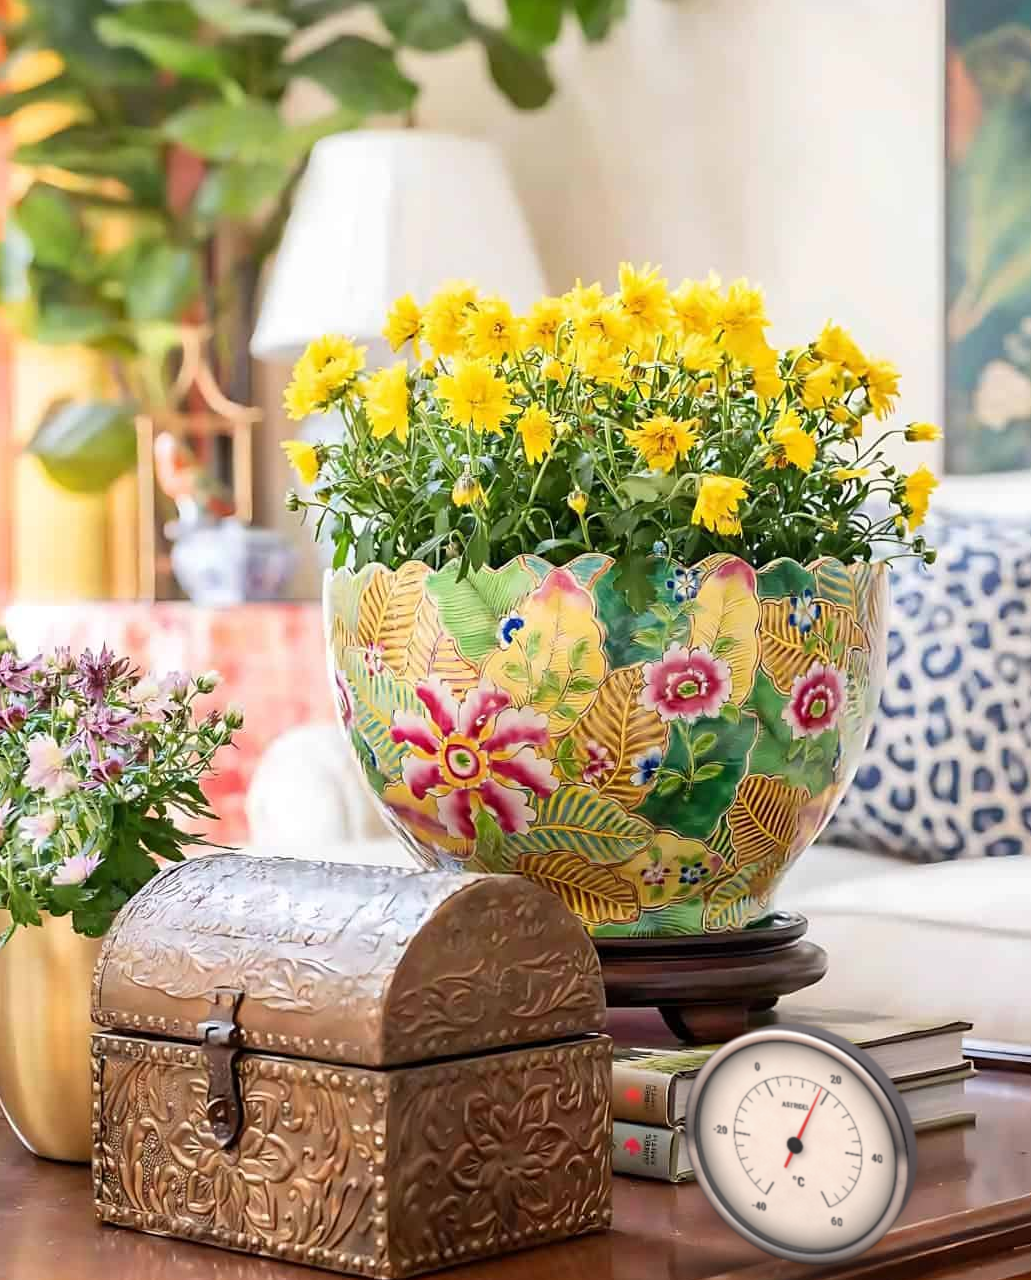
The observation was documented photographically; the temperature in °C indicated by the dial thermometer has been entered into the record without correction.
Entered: 18 °C
